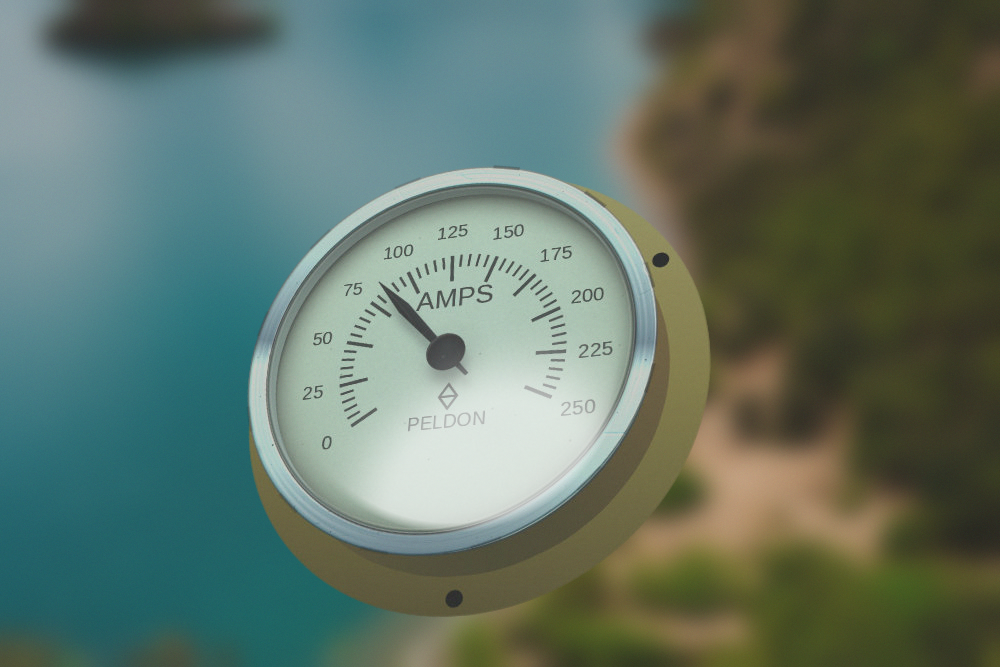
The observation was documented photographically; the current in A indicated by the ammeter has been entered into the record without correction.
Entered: 85 A
